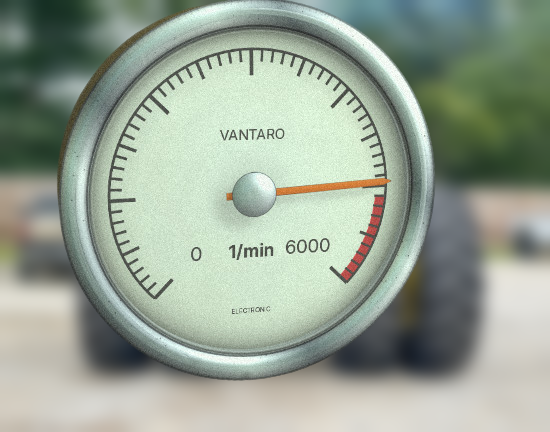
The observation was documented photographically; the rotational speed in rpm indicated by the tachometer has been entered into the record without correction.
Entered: 4950 rpm
